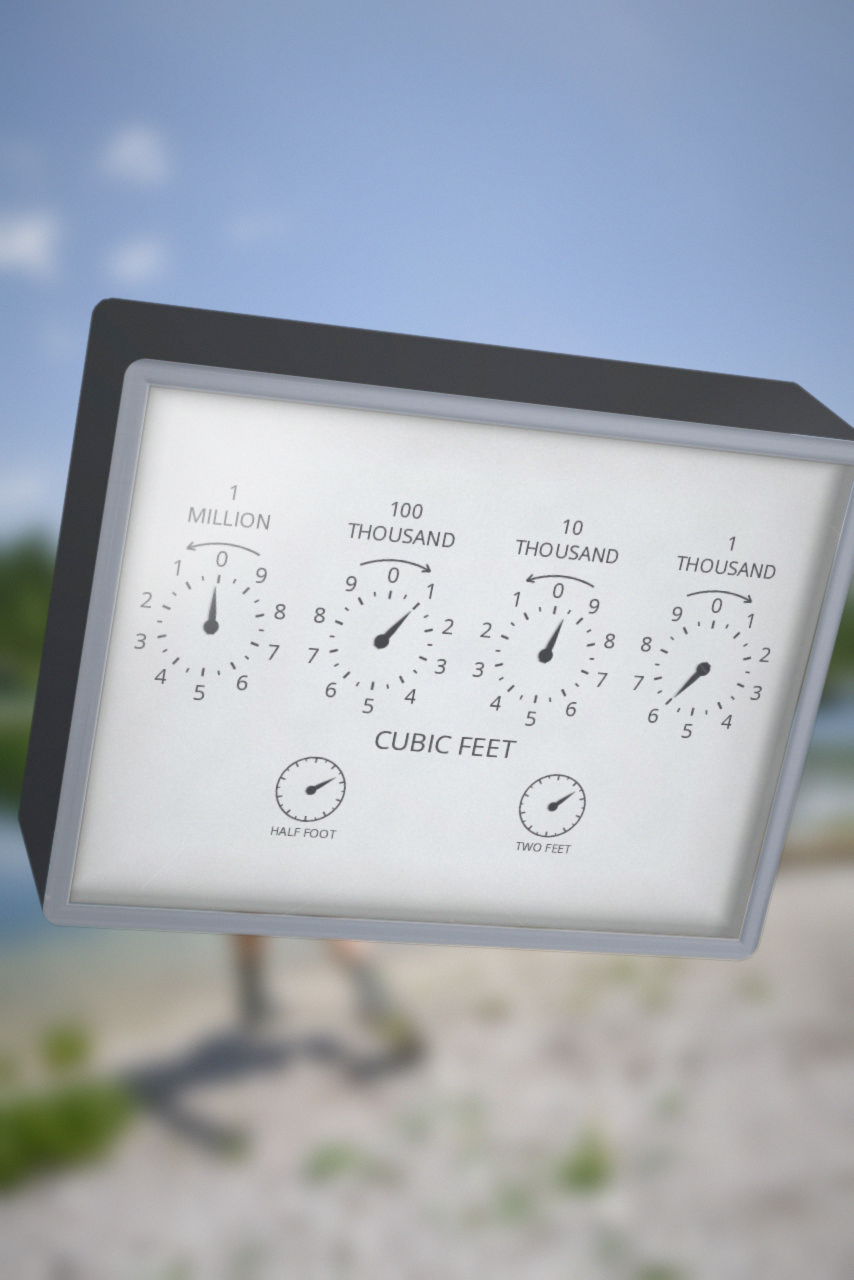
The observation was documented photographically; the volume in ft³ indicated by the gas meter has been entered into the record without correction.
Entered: 9600 ft³
